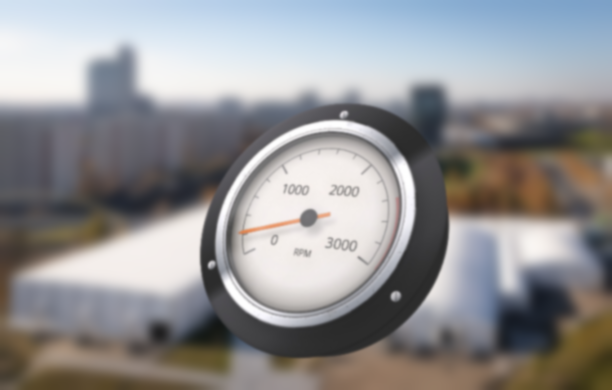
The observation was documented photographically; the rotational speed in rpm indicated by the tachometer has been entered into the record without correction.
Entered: 200 rpm
